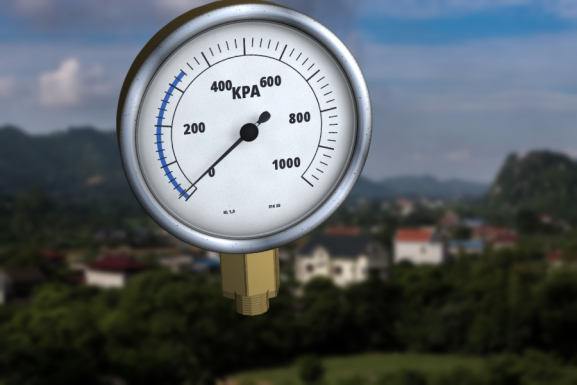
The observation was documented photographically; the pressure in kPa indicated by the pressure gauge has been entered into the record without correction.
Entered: 20 kPa
